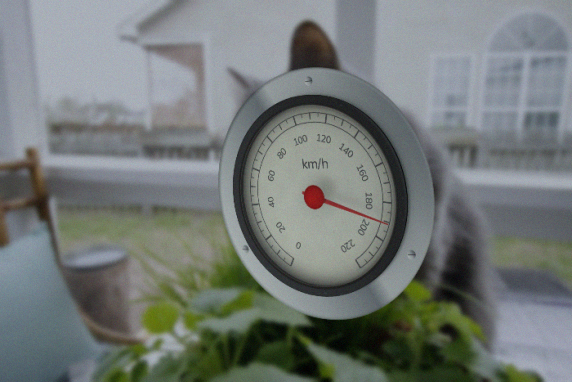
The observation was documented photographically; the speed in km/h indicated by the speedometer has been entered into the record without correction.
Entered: 190 km/h
